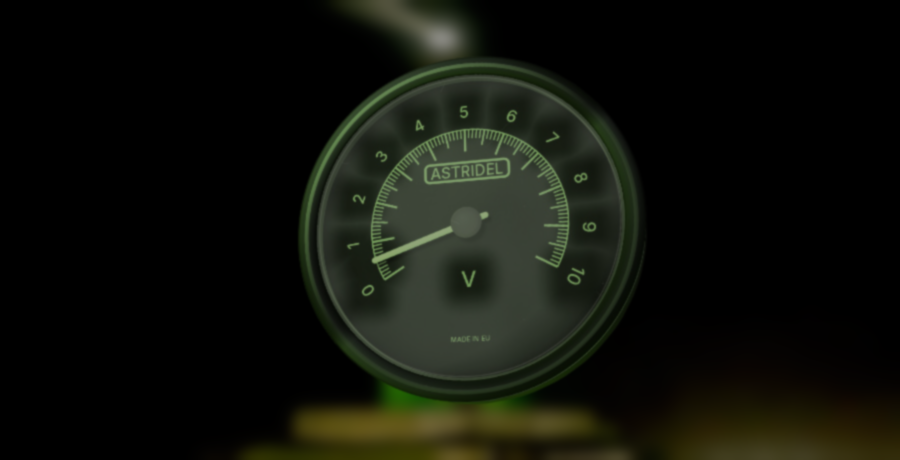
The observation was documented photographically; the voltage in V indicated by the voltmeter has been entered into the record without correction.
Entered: 0.5 V
